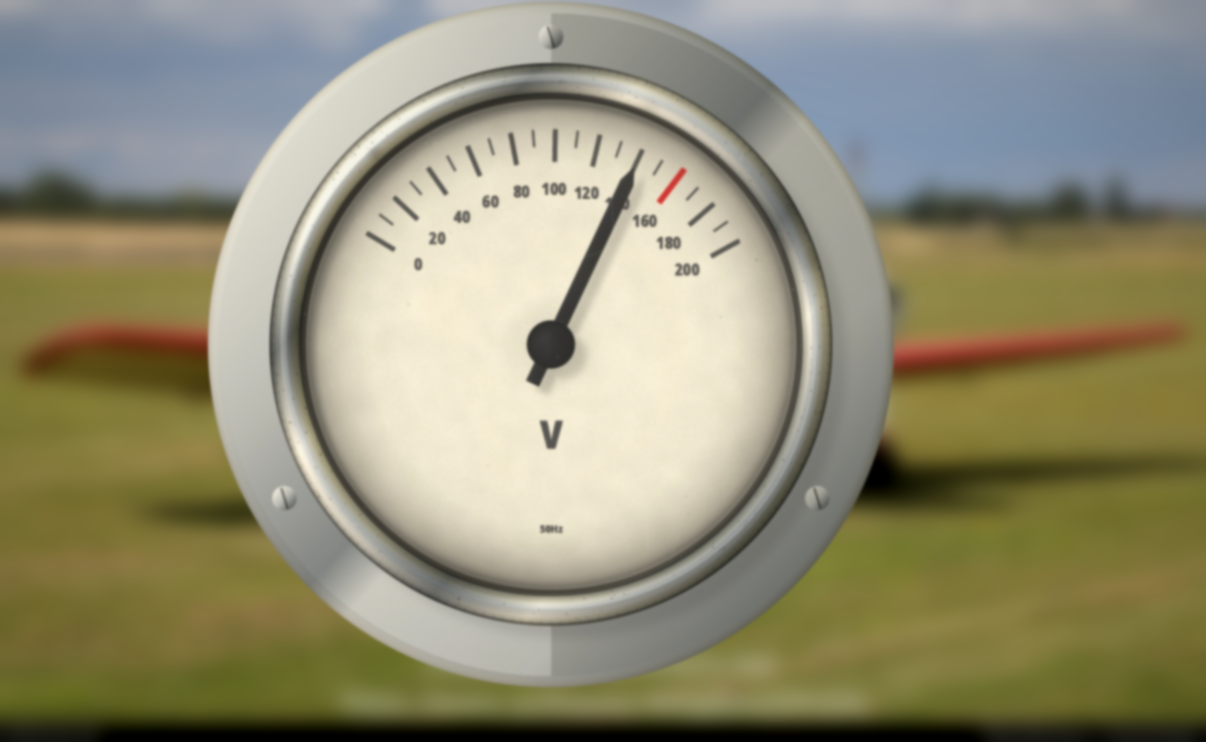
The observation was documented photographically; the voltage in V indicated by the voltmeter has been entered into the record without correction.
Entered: 140 V
